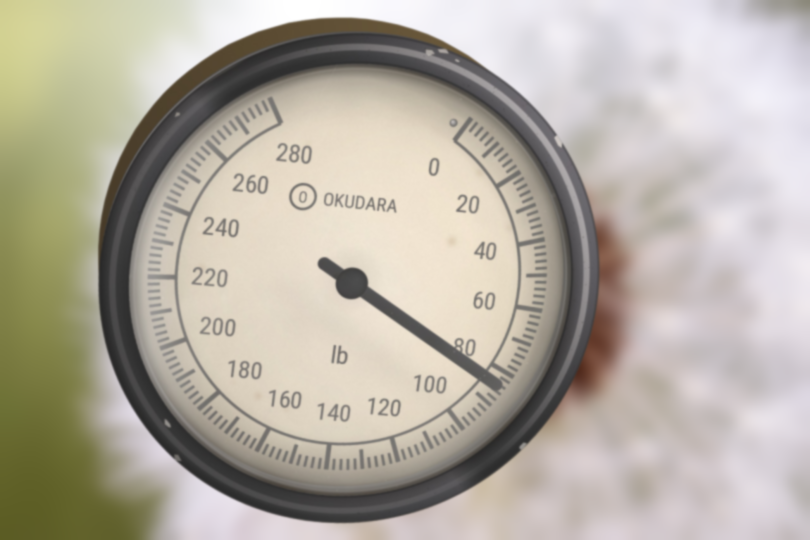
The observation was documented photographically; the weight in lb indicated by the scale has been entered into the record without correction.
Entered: 84 lb
